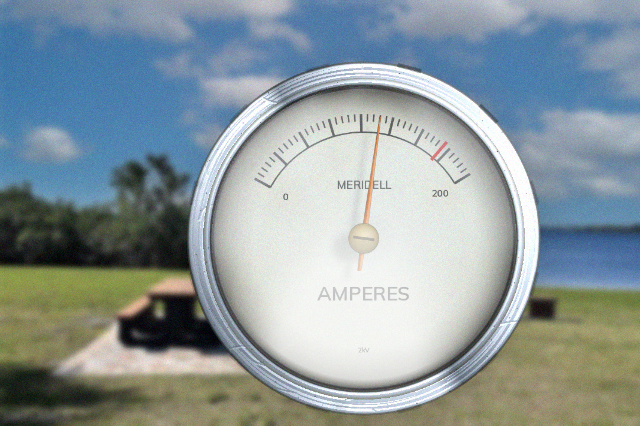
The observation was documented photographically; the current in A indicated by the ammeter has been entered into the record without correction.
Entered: 115 A
